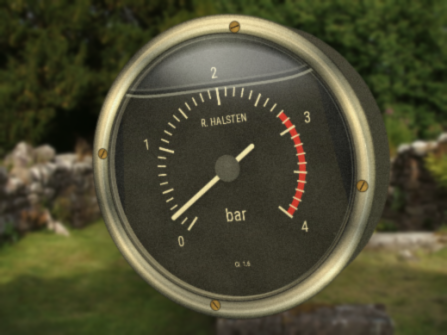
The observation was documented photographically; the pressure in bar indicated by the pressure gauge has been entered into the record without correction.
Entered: 0.2 bar
